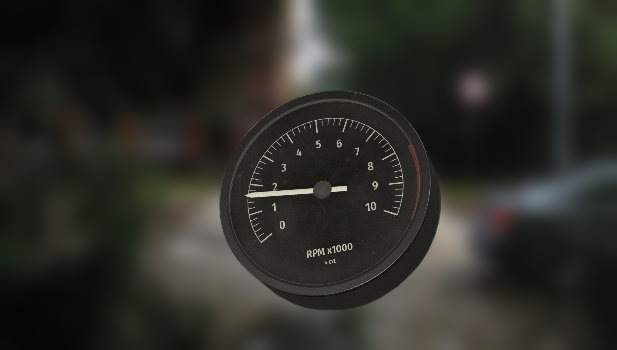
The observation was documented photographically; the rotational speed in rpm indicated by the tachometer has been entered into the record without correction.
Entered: 1600 rpm
